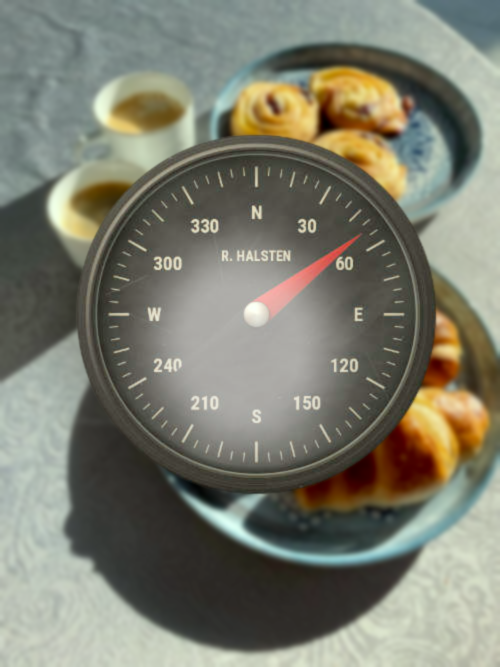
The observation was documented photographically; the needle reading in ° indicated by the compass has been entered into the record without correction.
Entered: 52.5 °
